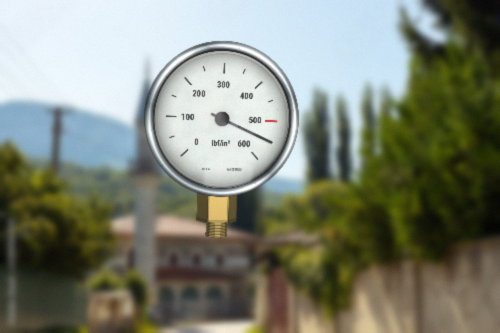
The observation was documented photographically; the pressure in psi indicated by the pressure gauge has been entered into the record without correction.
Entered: 550 psi
